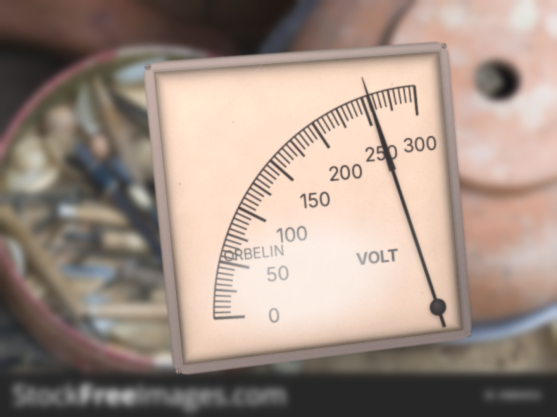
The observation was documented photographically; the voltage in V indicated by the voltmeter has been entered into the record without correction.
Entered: 255 V
